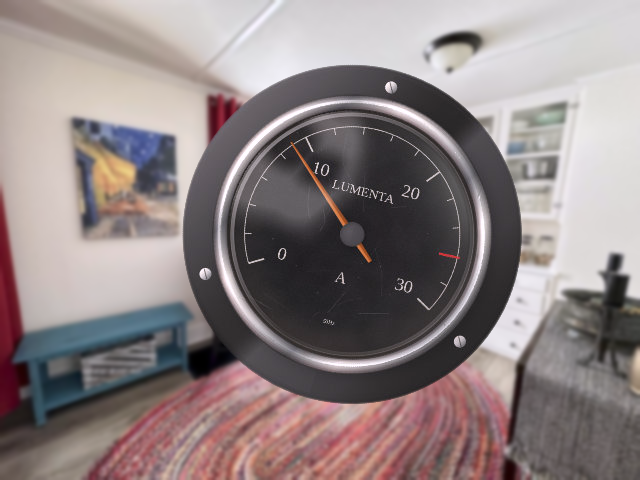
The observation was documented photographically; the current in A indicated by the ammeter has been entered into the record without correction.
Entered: 9 A
